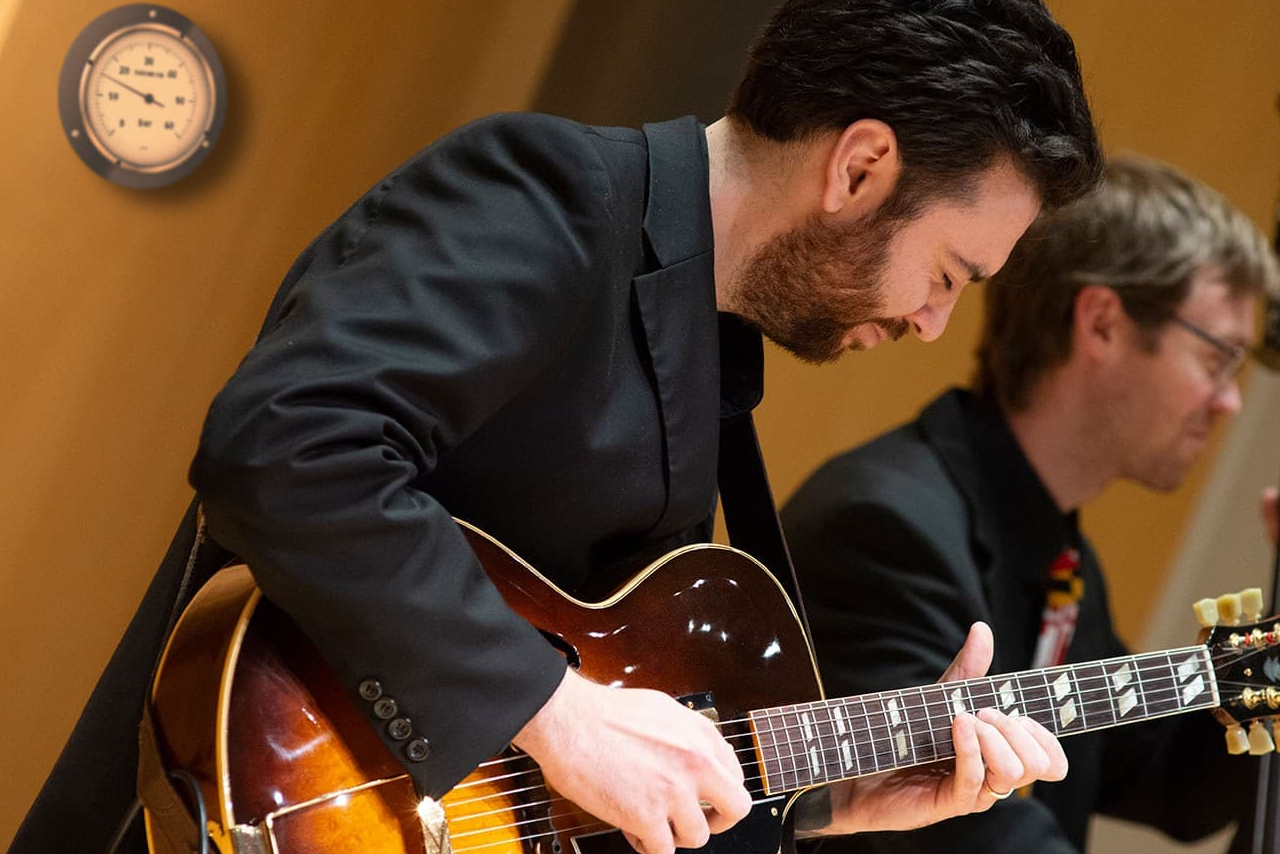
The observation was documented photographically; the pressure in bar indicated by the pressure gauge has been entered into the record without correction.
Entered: 15 bar
